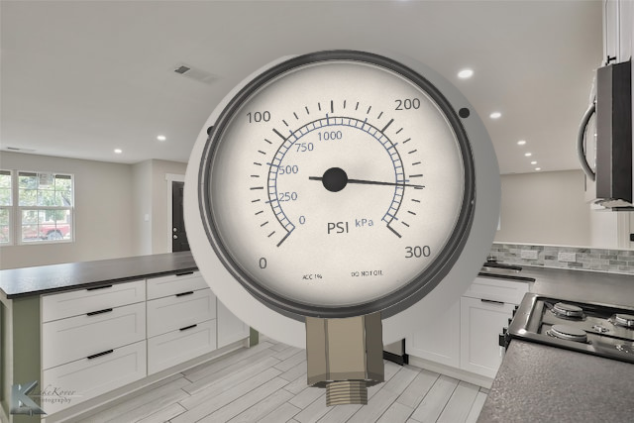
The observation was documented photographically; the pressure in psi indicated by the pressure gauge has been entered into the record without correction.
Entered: 260 psi
